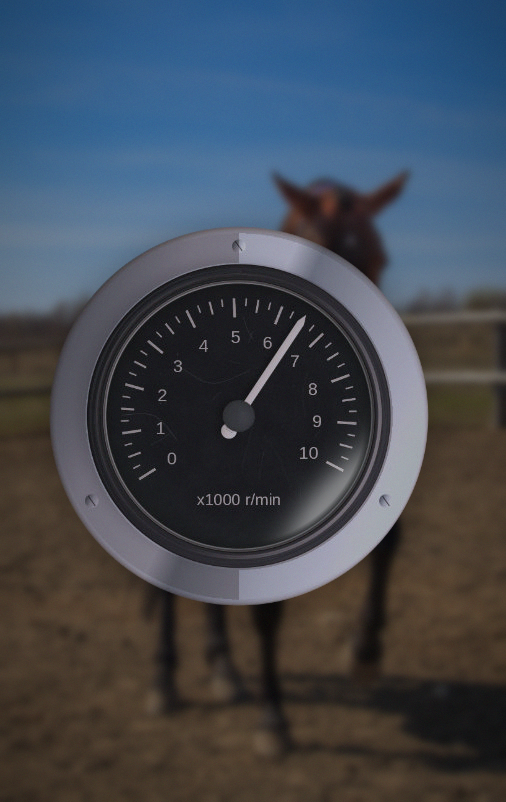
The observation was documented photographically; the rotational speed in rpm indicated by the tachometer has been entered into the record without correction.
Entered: 6500 rpm
